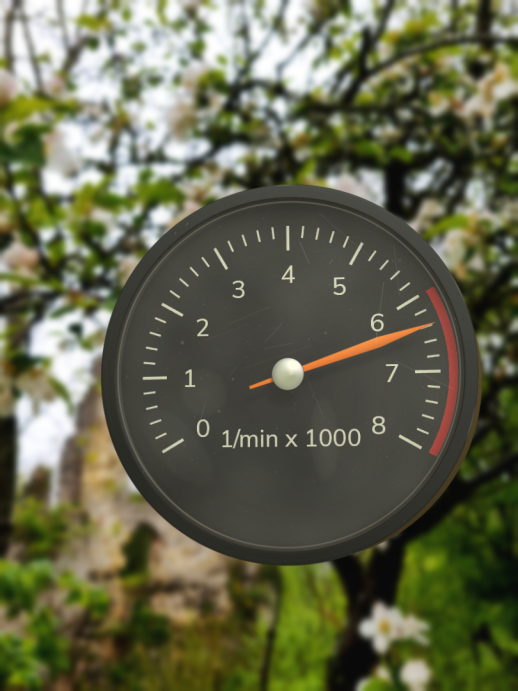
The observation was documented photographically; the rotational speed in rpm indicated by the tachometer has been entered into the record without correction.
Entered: 6400 rpm
